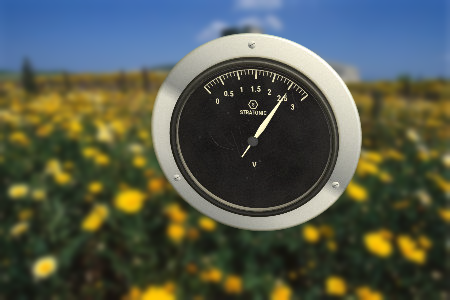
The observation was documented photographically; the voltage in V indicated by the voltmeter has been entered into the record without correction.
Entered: 2.5 V
